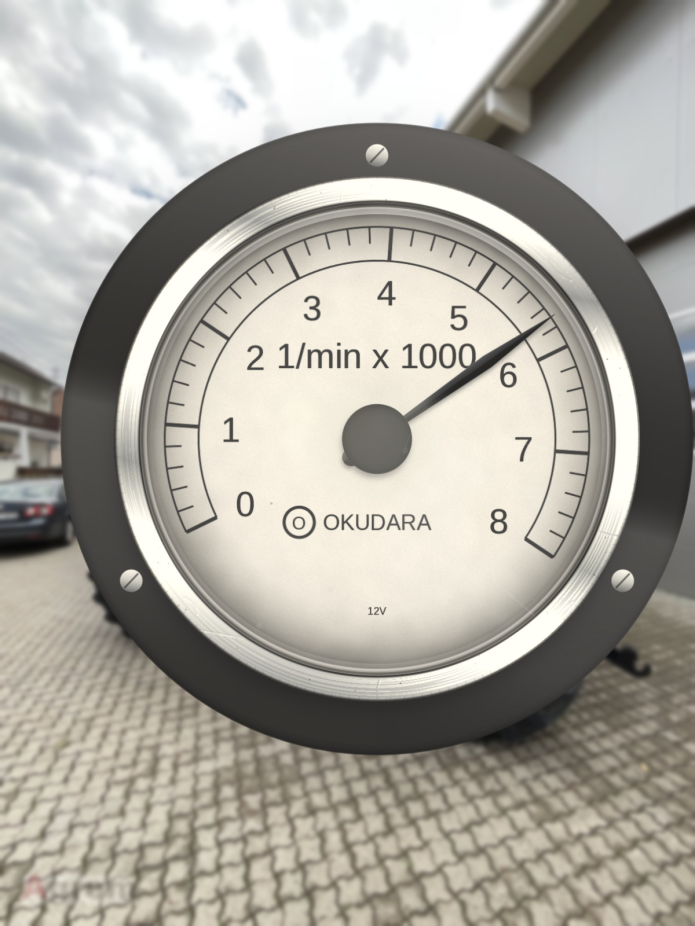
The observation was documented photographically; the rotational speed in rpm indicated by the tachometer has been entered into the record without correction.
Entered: 5700 rpm
